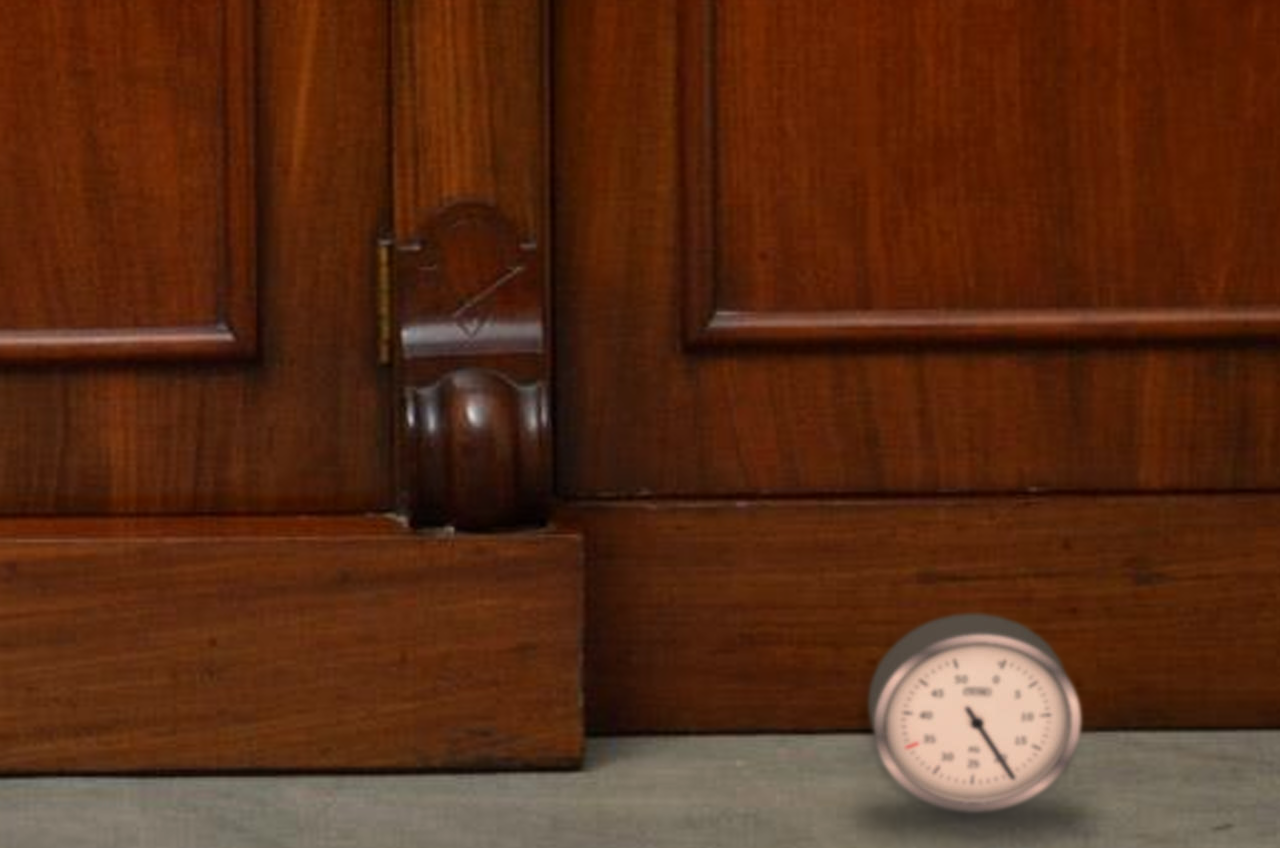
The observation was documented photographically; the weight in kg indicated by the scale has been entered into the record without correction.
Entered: 20 kg
